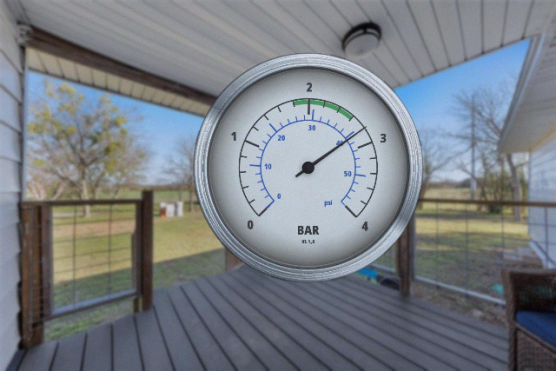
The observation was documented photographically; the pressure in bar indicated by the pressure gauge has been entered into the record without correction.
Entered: 2.8 bar
